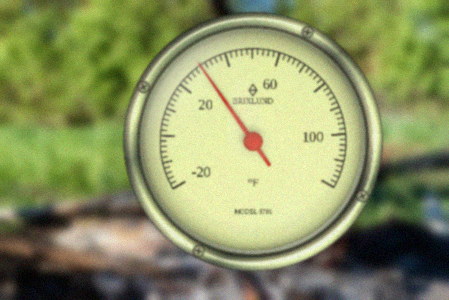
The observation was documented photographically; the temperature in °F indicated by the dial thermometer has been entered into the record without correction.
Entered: 30 °F
